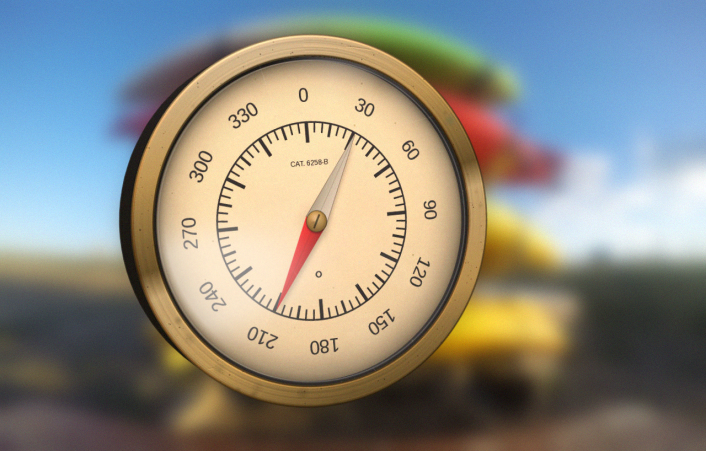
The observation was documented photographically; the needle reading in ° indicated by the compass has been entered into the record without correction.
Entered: 210 °
